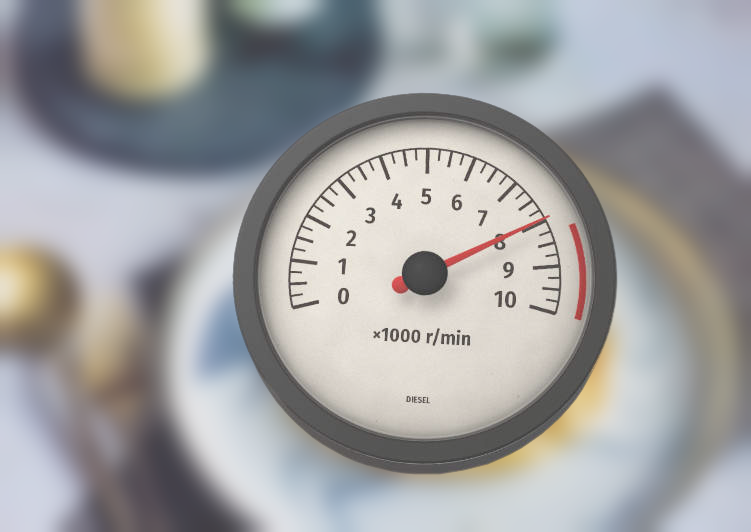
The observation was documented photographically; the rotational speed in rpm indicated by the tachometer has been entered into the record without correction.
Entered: 8000 rpm
